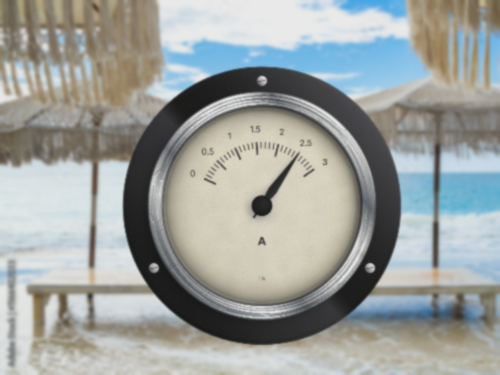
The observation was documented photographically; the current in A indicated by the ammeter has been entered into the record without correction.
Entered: 2.5 A
